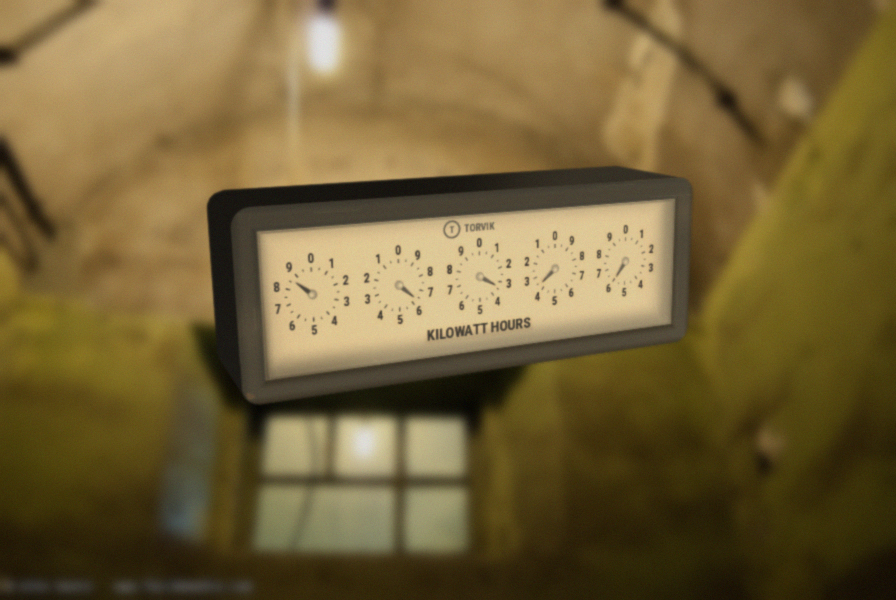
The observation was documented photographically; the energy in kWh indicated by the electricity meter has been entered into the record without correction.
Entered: 86336 kWh
